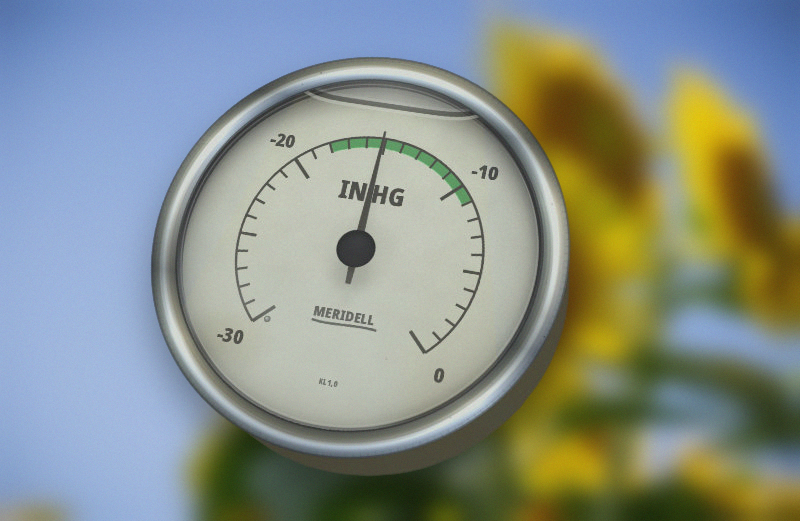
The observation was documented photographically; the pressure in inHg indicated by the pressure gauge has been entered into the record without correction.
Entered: -15 inHg
